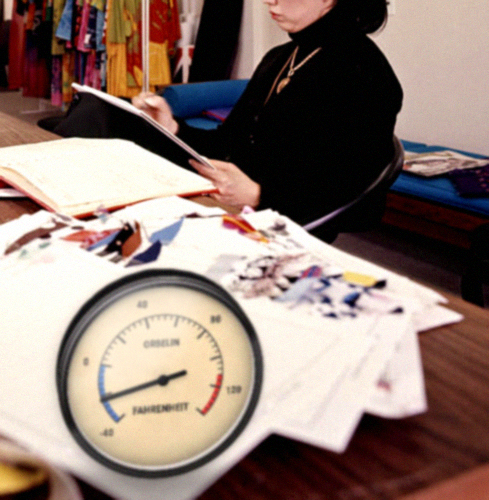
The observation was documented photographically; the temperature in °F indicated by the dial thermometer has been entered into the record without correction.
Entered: -20 °F
